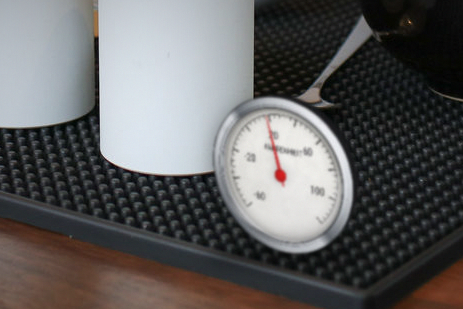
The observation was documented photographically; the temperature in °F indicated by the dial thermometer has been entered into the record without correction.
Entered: 20 °F
